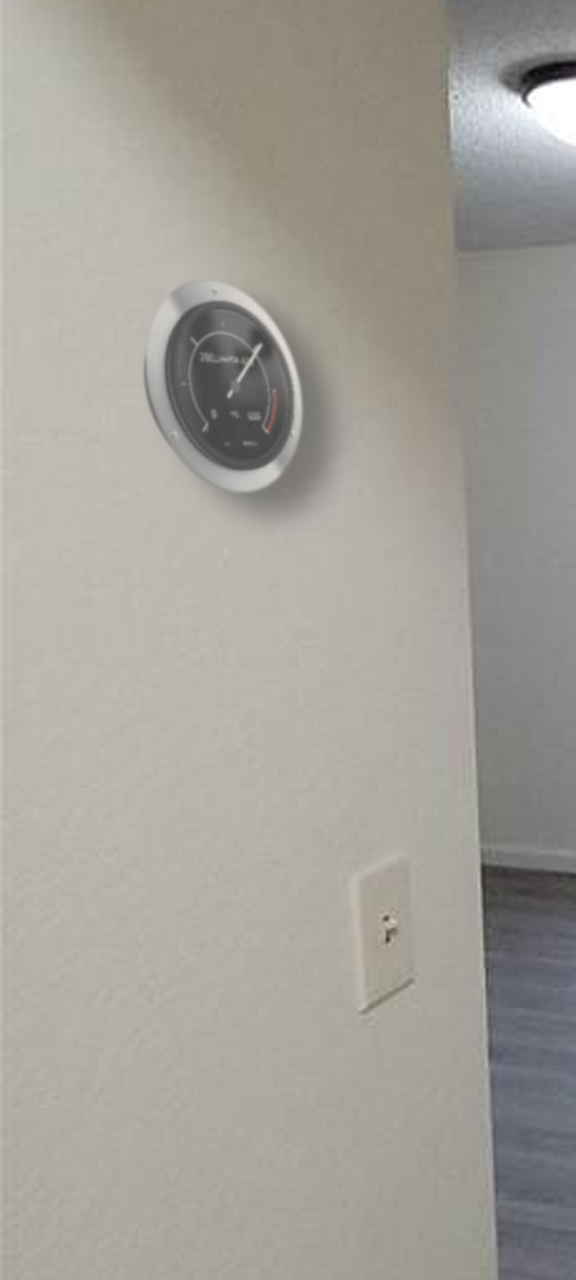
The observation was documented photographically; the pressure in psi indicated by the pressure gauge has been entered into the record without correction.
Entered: 400 psi
